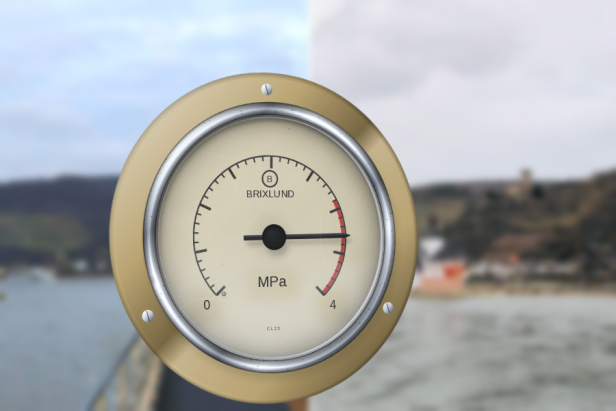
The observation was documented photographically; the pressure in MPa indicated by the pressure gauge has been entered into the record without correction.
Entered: 3.3 MPa
